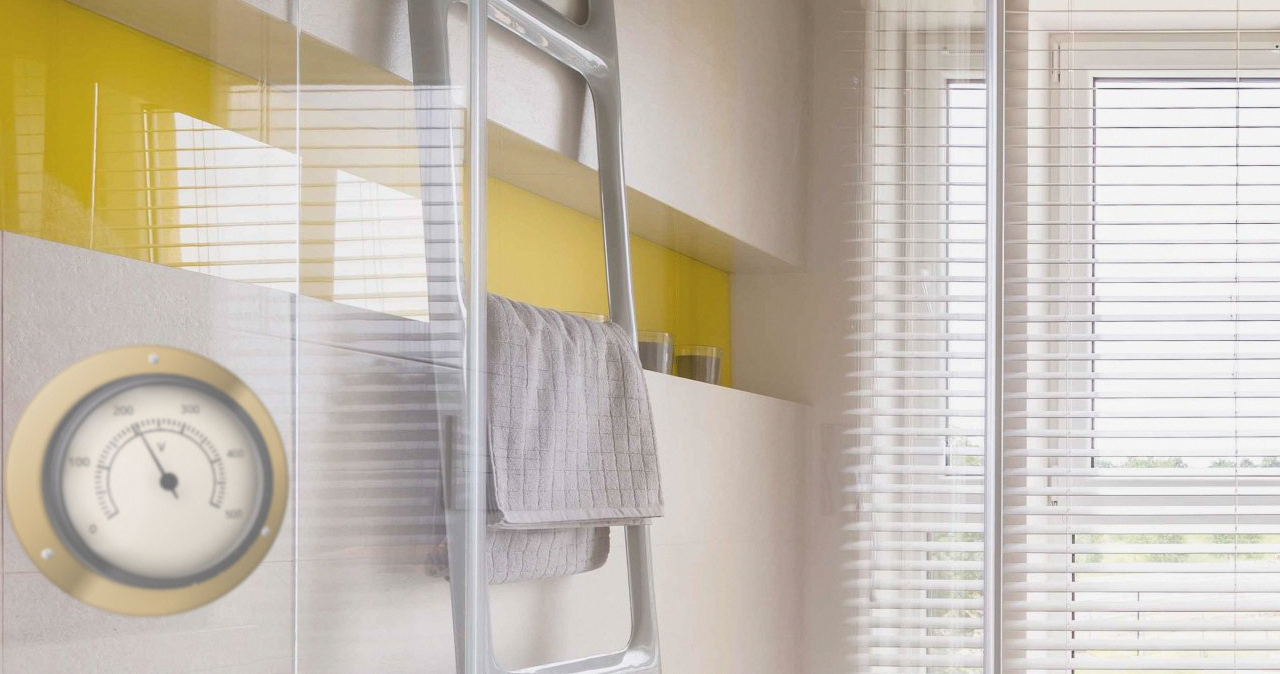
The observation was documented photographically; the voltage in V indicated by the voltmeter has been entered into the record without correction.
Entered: 200 V
